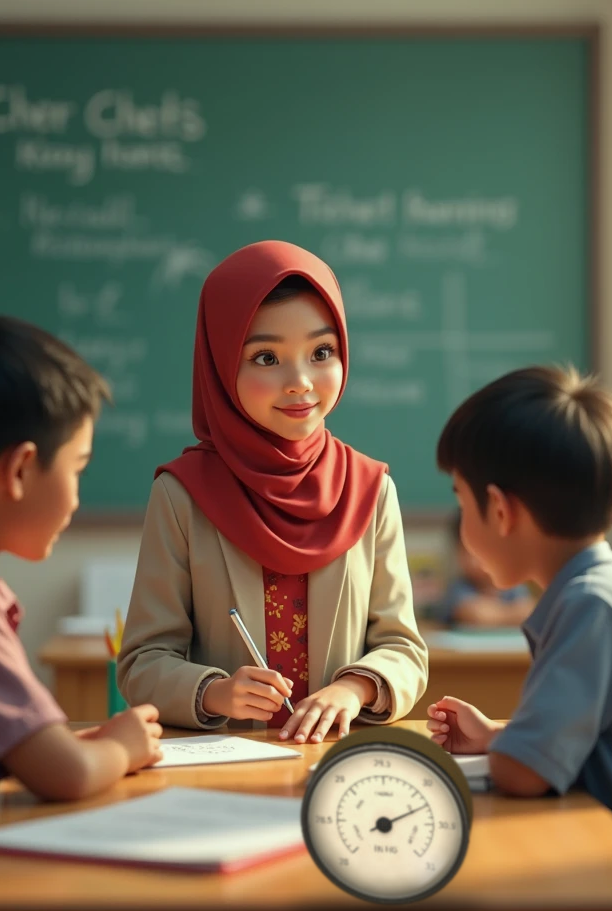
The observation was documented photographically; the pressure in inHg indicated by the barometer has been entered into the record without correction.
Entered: 30.2 inHg
